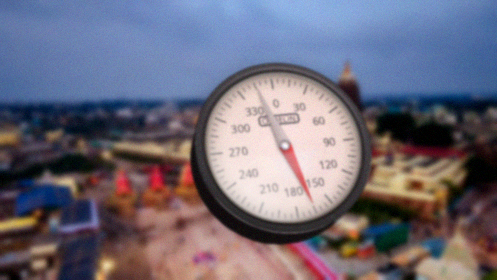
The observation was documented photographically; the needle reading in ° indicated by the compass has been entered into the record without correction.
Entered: 165 °
